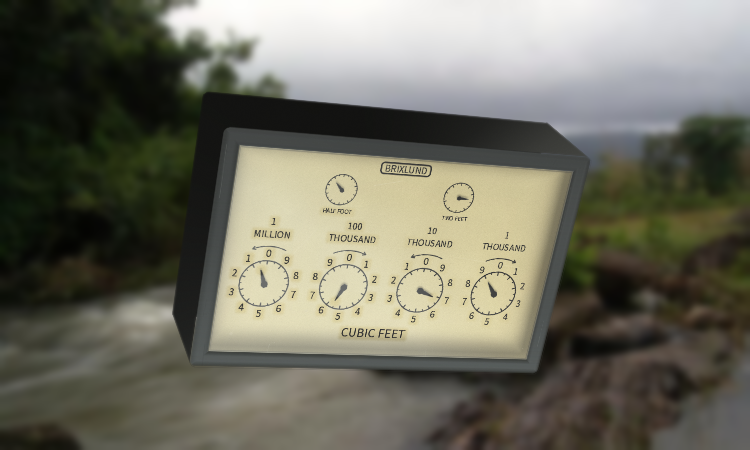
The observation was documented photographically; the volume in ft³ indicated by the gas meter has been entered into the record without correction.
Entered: 56900 ft³
